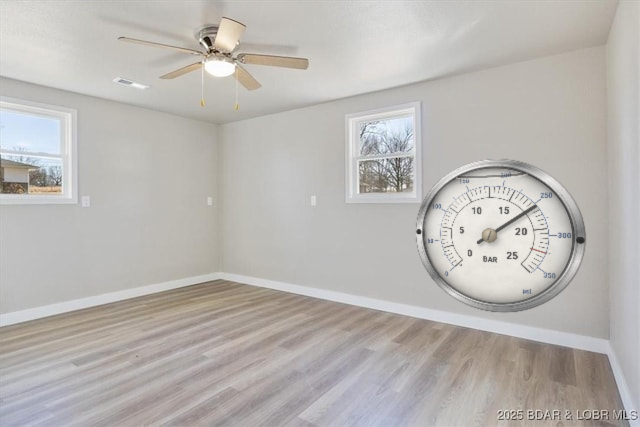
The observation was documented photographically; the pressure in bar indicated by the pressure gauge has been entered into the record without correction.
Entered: 17.5 bar
